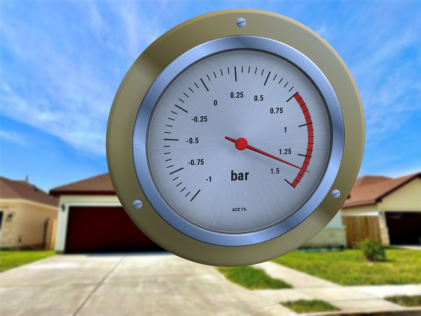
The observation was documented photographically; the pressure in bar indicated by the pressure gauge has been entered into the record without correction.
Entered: 1.35 bar
